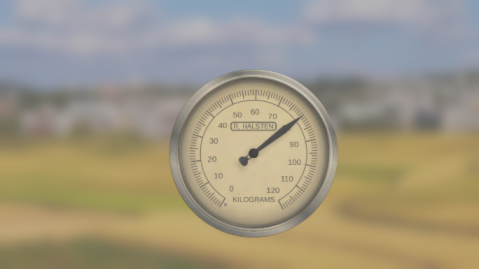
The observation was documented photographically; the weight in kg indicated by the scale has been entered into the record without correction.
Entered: 80 kg
